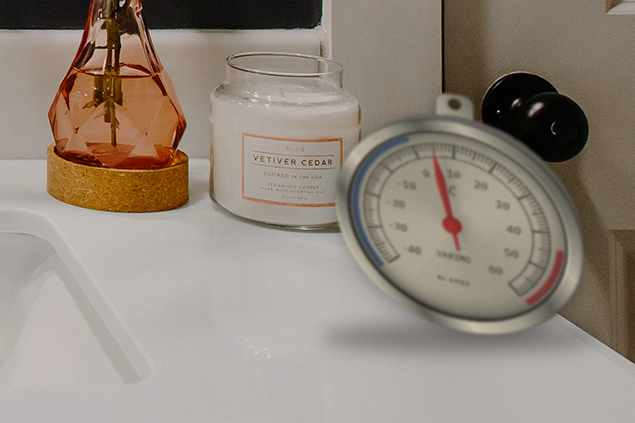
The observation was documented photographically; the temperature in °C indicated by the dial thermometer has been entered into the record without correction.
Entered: 5 °C
